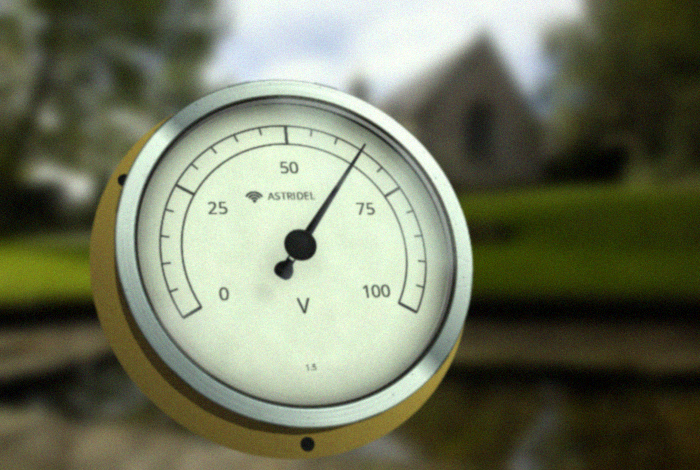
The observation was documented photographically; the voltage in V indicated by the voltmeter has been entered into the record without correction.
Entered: 65 V
